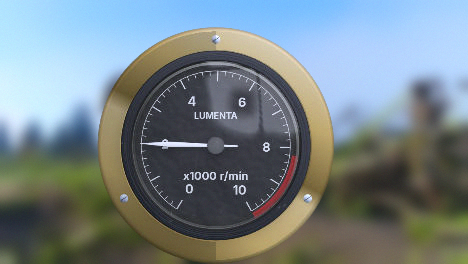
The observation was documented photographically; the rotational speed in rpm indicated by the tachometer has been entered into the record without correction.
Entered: 2000 rpm
